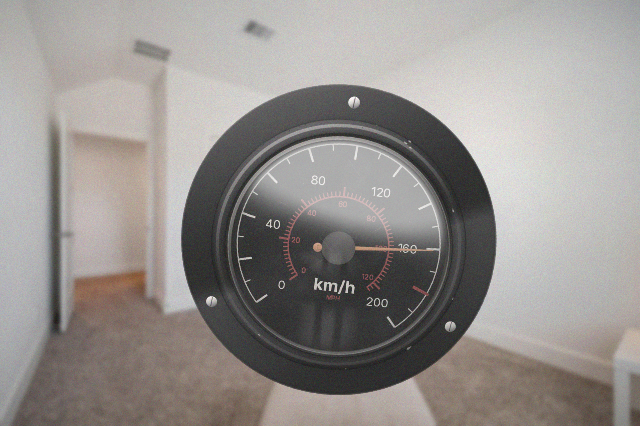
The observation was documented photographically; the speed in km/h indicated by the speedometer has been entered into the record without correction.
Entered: 160 km/h
